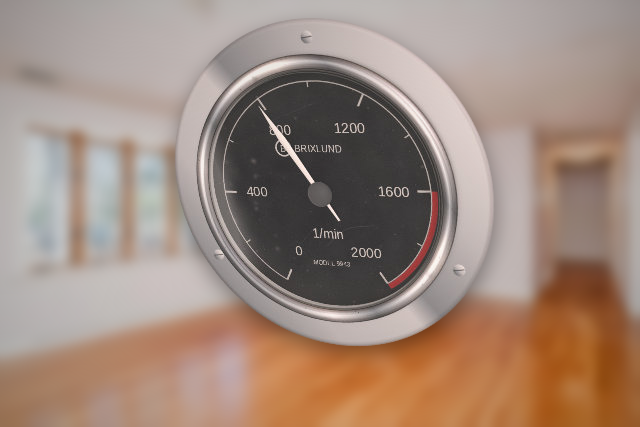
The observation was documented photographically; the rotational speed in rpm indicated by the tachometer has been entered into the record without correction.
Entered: 800 rpm
